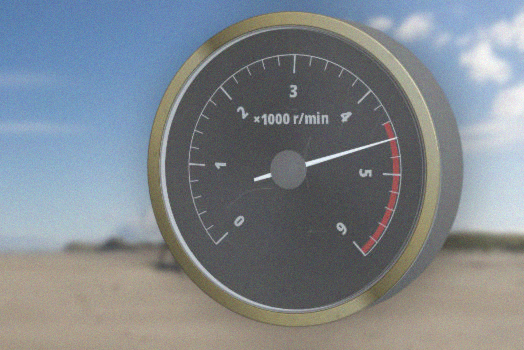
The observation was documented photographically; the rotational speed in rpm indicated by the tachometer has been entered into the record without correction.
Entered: 4600 rpm
